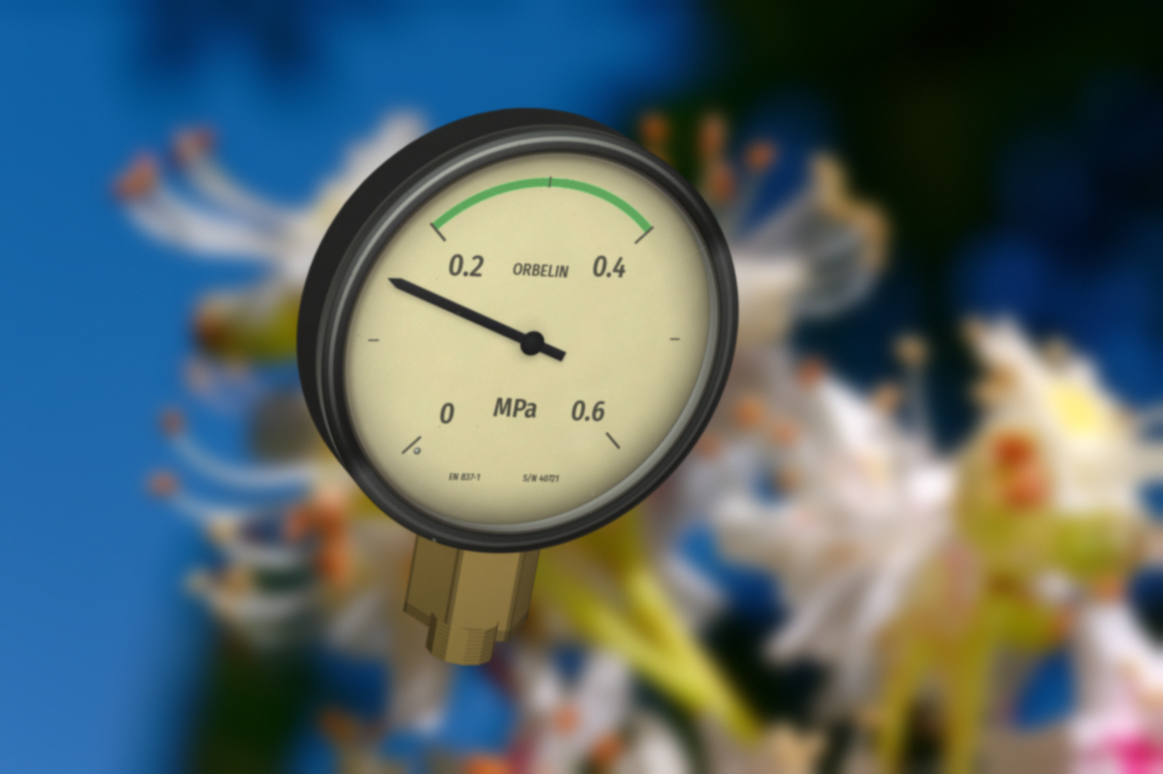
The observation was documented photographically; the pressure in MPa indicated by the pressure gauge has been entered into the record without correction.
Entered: 0.15 MPa
